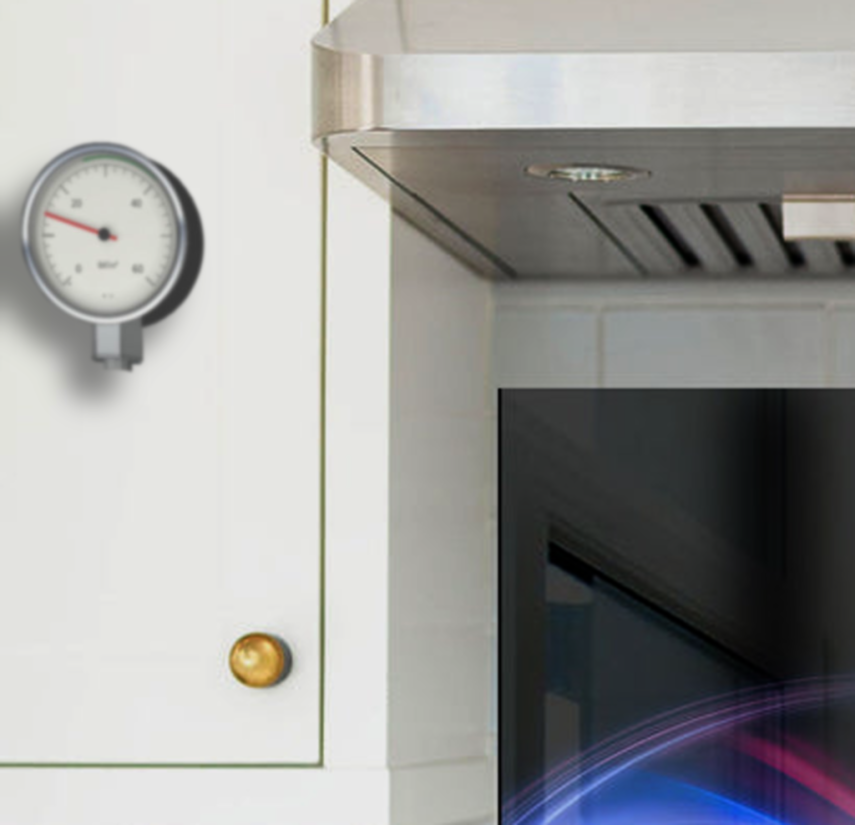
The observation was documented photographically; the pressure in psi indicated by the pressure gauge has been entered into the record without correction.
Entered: 14 psi
